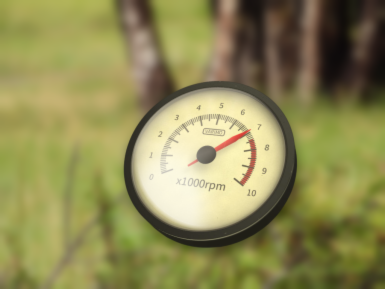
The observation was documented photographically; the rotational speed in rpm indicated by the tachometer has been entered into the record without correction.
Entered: 7000 rpm
